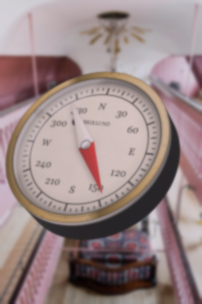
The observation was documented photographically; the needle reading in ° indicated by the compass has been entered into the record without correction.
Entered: 145 °
